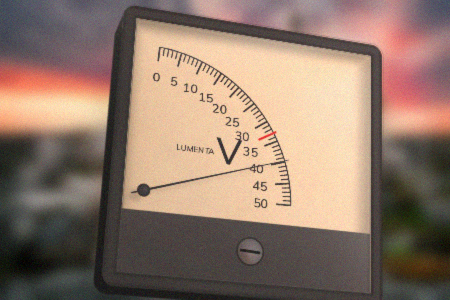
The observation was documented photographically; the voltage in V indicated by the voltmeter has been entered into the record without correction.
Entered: 40 V
